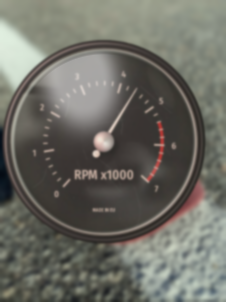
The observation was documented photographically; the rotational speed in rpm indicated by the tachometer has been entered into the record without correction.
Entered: 4400 rpm
